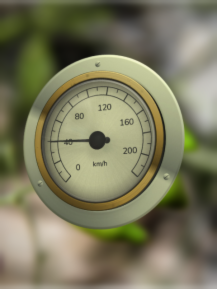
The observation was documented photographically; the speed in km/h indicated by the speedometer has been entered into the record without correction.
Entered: 40 km/h
